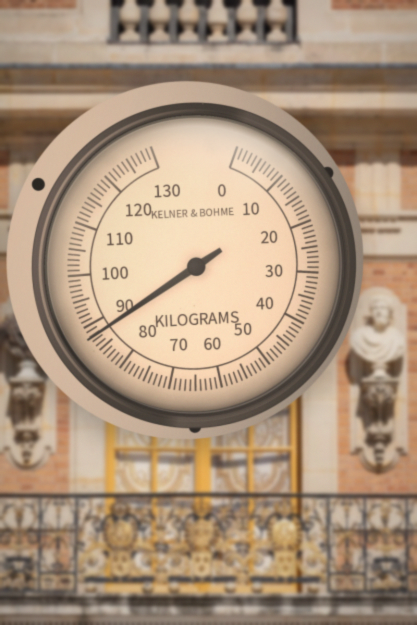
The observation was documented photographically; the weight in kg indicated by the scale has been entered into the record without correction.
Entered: 88 kg
